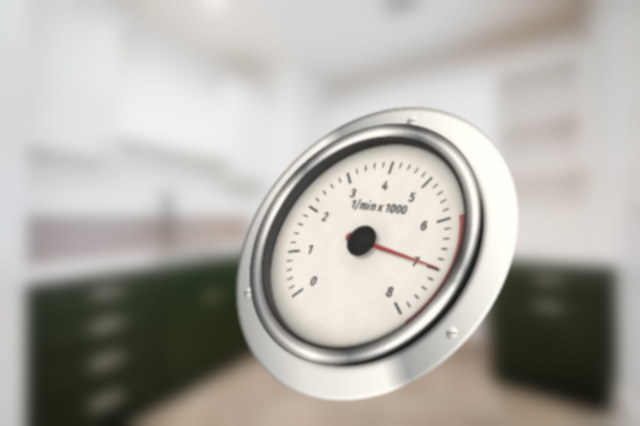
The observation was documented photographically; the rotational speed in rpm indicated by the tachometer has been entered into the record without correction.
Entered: 7000 rpm
